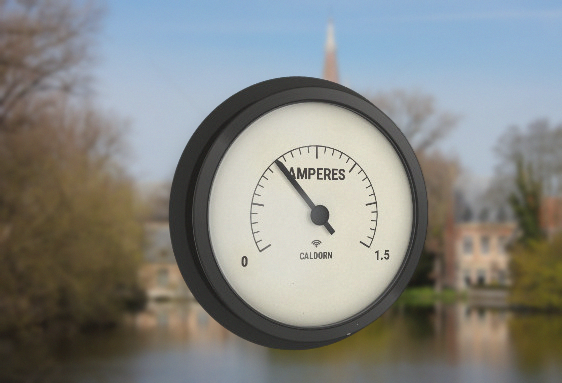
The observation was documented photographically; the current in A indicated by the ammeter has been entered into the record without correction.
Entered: 0.5 A
